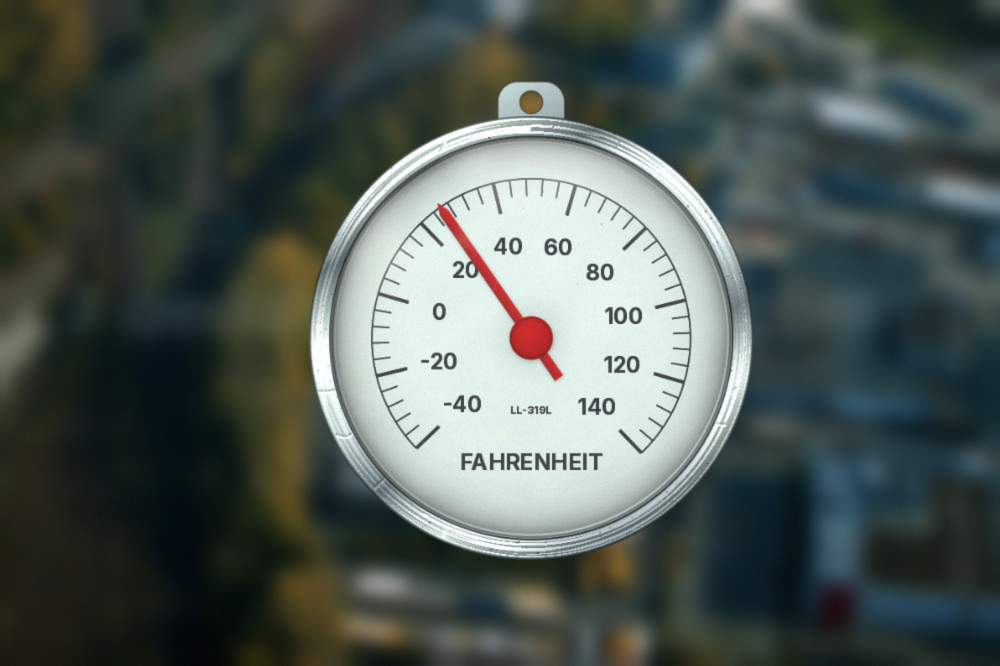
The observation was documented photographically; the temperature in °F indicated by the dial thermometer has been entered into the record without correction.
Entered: 26 °F
